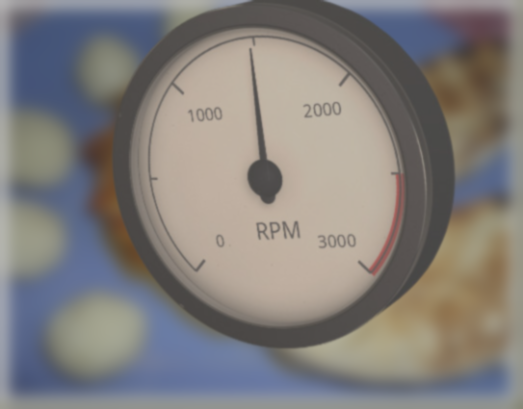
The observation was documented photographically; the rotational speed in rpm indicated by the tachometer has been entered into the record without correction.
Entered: 1500 rpm
